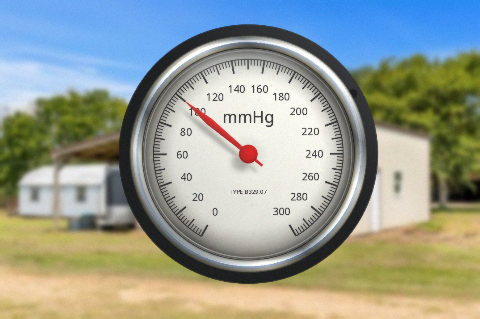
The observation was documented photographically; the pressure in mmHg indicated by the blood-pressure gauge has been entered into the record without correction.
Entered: 100 mmHg
